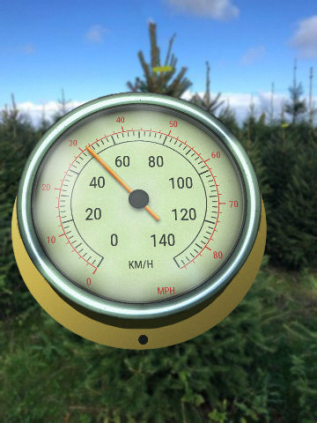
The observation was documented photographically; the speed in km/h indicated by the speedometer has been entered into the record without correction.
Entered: 50 km/h
